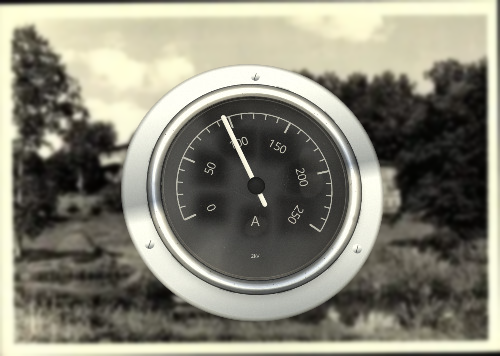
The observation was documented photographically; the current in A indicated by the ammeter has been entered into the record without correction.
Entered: 95 A
